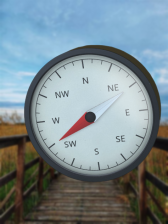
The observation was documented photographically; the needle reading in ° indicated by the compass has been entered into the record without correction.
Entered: 240 °
